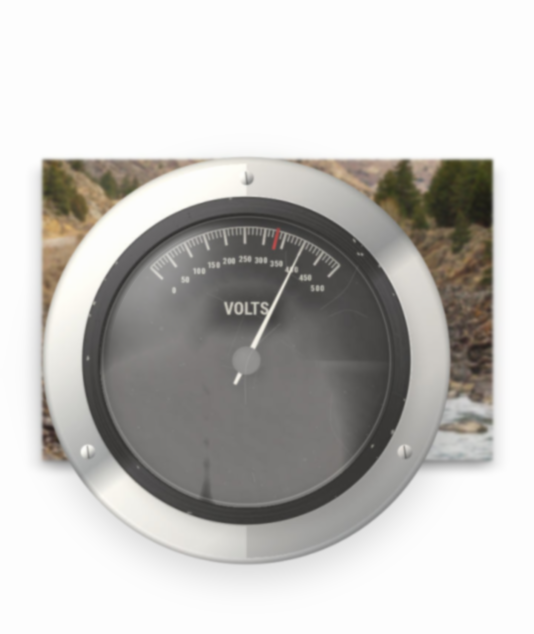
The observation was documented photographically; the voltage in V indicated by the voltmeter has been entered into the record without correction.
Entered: 400 V
